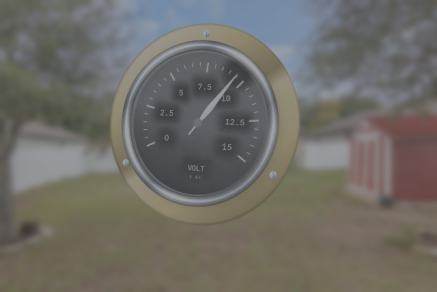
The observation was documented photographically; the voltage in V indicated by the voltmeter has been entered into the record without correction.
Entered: 9.5 V
